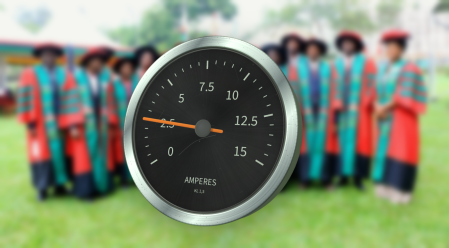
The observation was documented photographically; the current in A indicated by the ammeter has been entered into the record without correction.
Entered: 2.5 A
